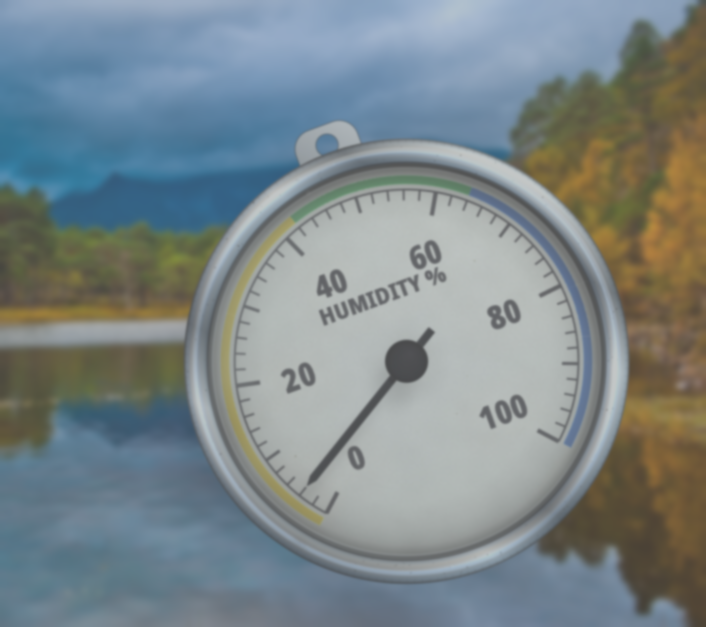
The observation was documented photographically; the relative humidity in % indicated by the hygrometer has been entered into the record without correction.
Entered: 4 %
